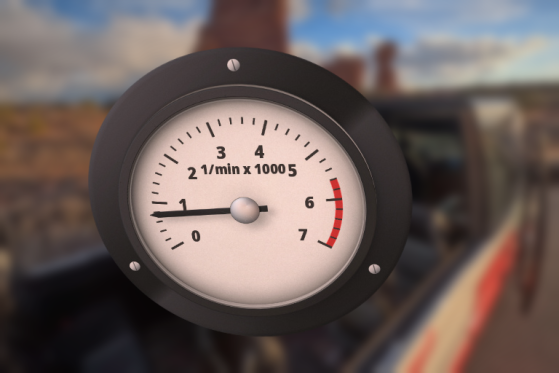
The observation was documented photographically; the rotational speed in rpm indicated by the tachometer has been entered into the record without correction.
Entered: 800 rpm
